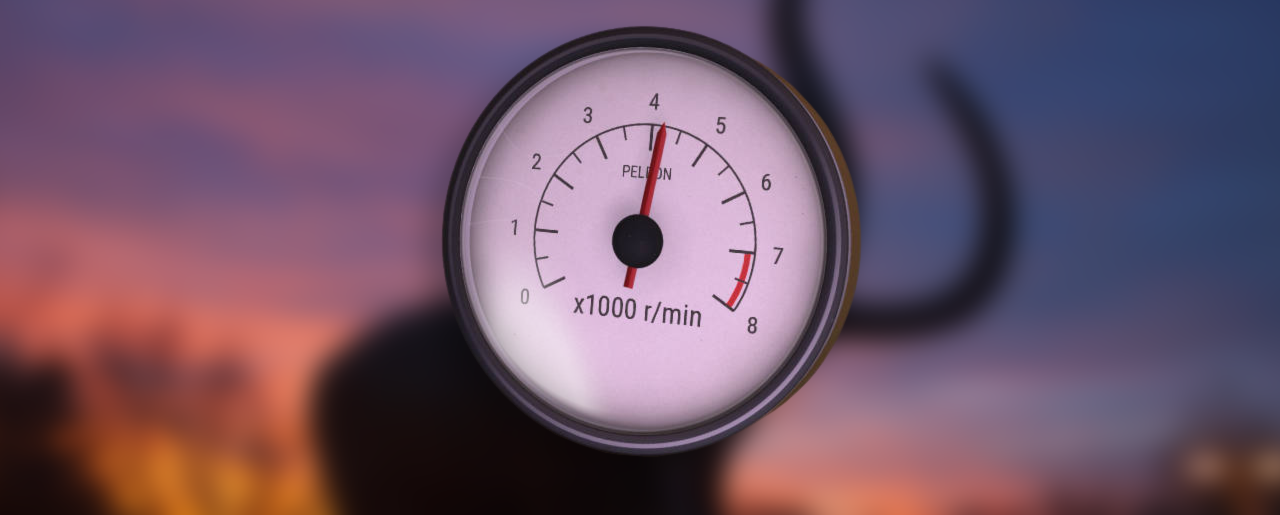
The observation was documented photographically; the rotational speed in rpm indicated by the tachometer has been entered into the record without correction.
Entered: 4250 rpm
